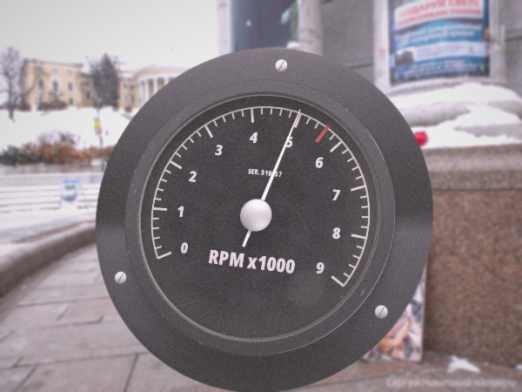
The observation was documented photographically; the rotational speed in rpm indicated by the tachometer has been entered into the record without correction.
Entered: 5000 rpm
